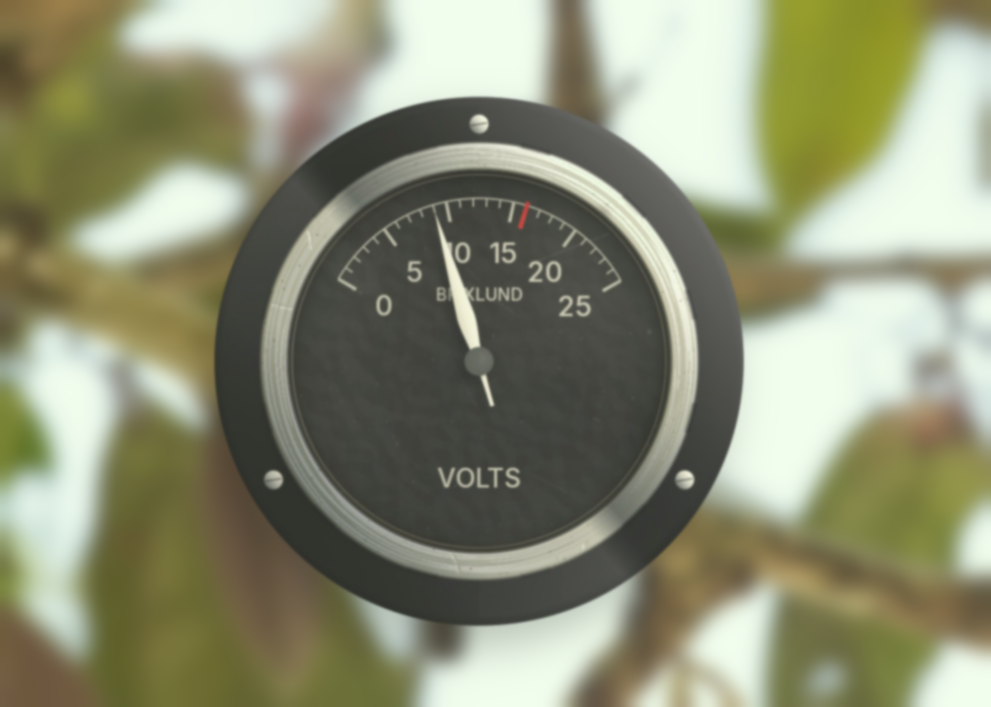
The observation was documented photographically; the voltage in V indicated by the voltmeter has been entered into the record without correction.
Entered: 9 V
